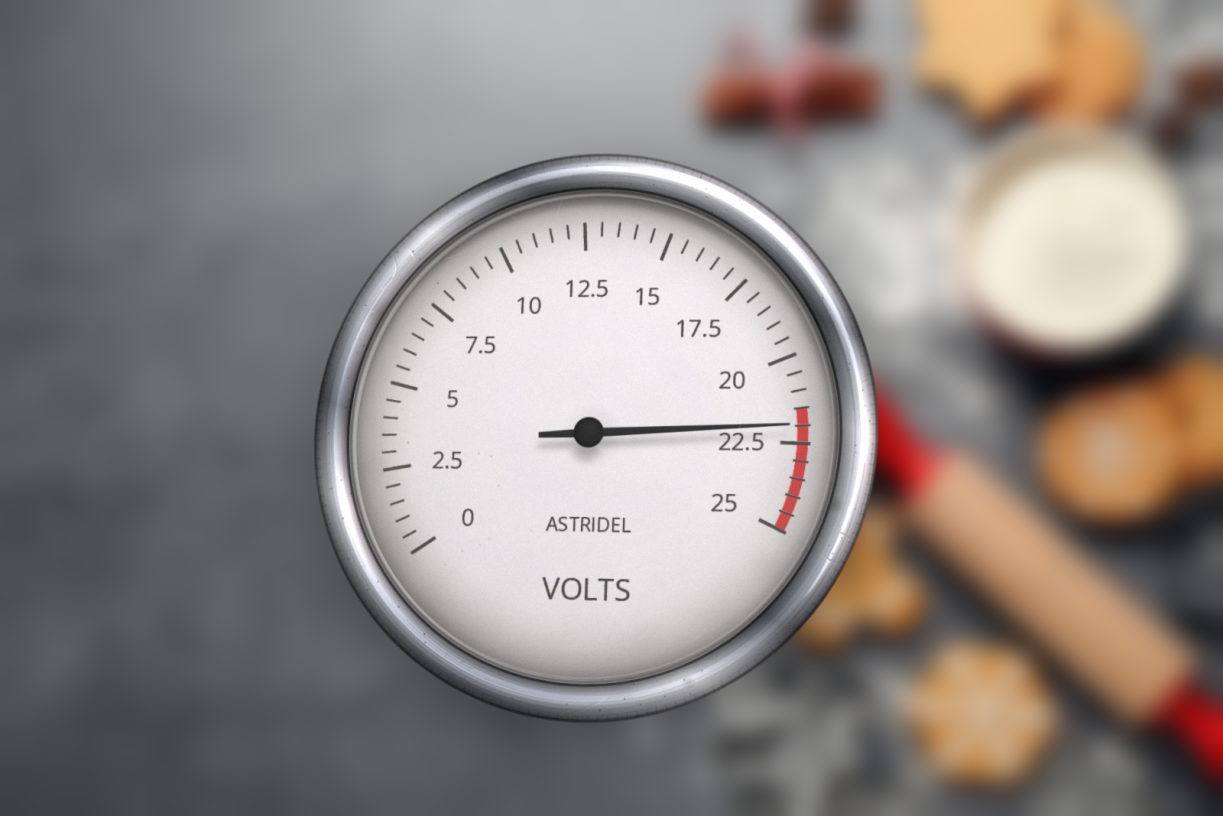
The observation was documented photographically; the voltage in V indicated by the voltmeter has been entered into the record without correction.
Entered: 22 V
